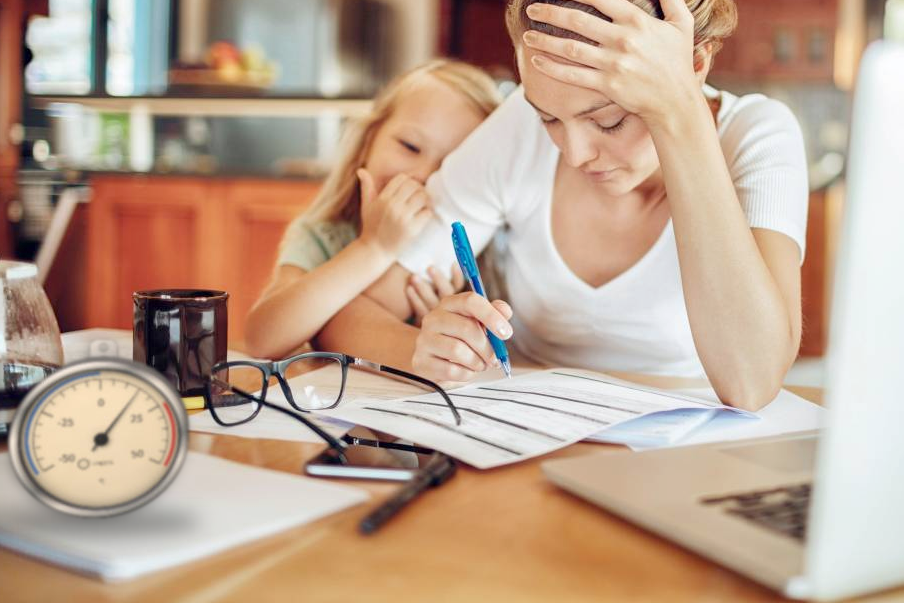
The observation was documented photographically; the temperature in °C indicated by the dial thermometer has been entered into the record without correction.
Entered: 15 °C
